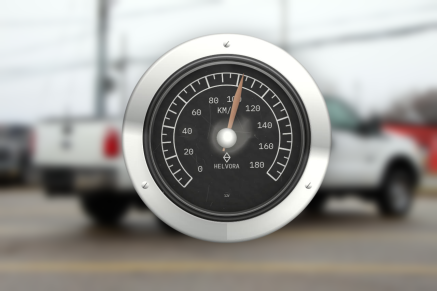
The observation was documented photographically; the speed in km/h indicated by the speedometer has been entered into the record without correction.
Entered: 102.5 km/h
